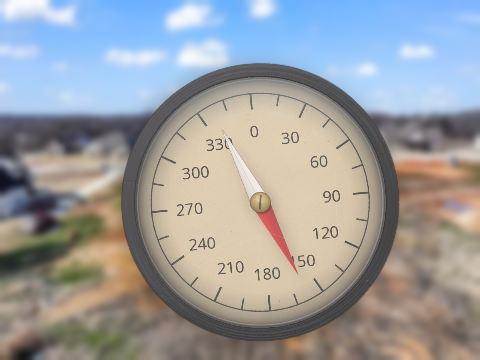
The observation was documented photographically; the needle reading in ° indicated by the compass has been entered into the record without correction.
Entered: 157.5 °
